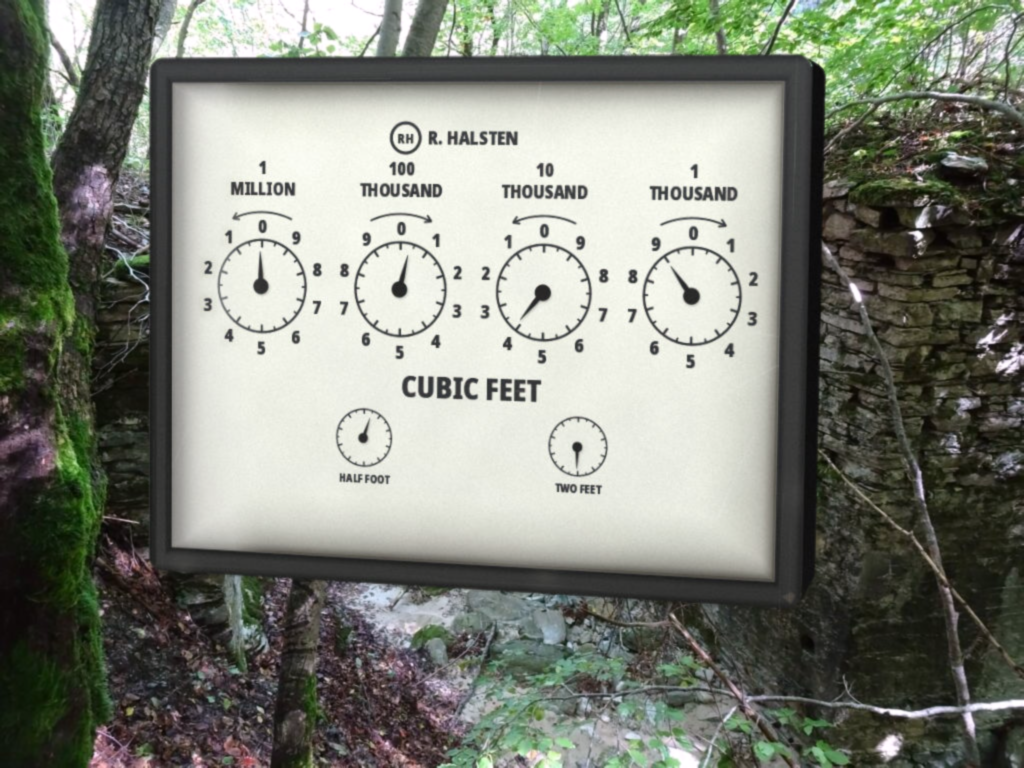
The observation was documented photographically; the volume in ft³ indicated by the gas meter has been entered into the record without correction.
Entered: 3900 ft³
